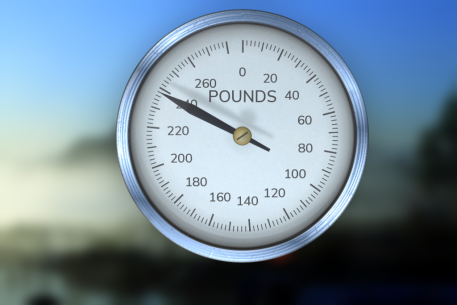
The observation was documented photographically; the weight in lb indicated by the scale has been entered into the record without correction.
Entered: 238 lb
